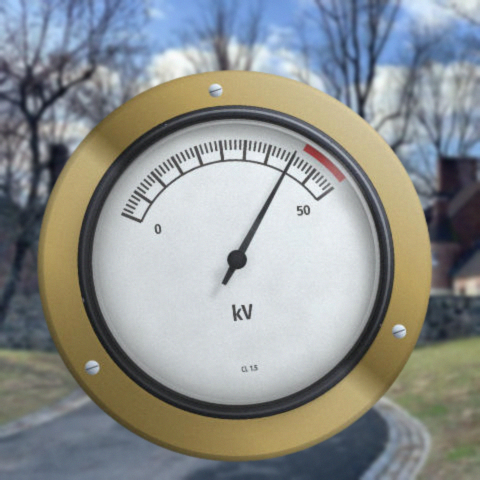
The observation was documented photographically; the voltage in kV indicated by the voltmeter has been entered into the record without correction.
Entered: 40 kV
